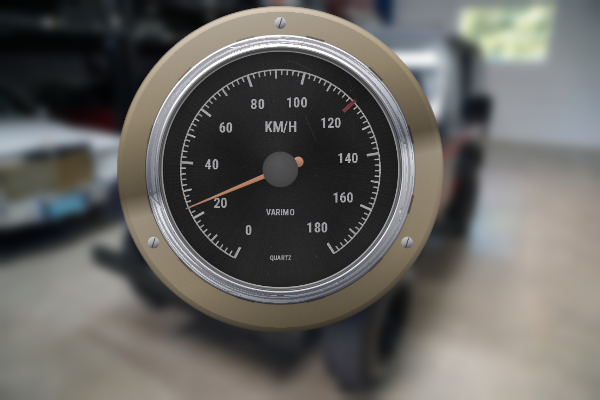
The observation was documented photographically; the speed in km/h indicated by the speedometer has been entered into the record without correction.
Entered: 24 km/h
